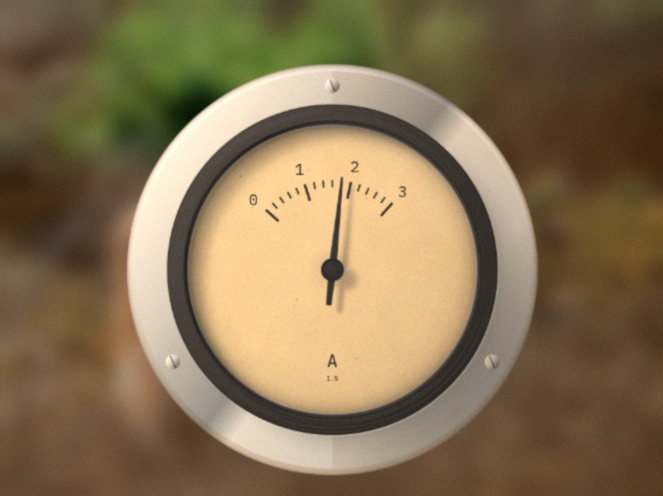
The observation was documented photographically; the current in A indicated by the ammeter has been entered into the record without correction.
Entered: 1.8 A
